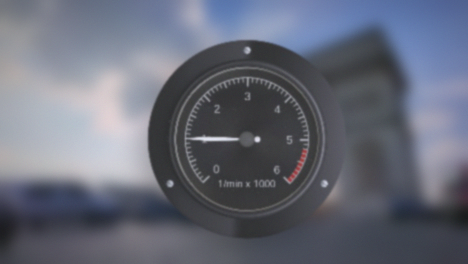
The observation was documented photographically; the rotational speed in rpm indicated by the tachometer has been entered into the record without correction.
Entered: 1000 rpm
